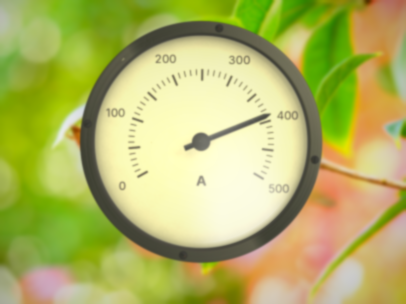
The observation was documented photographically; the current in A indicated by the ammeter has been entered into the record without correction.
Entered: 390 A
